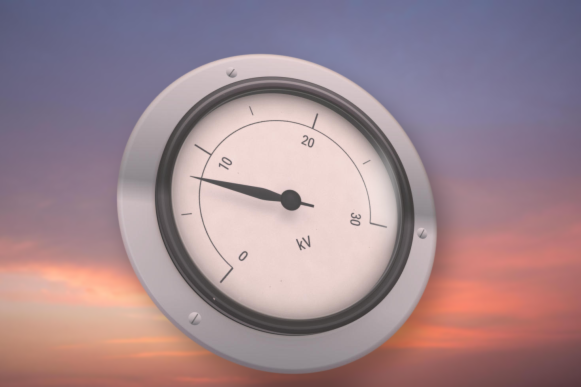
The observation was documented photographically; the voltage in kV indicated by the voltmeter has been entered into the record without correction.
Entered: 7.5 kV
